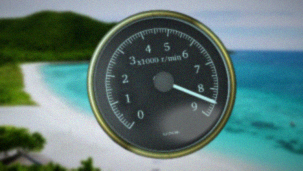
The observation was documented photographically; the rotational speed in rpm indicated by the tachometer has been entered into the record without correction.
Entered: 8500 rpm
